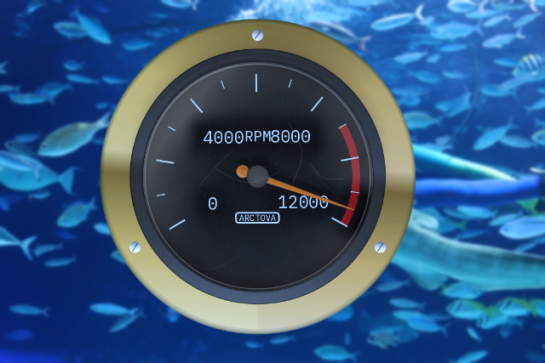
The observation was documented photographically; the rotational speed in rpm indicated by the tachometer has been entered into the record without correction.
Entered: 11500 rpm
